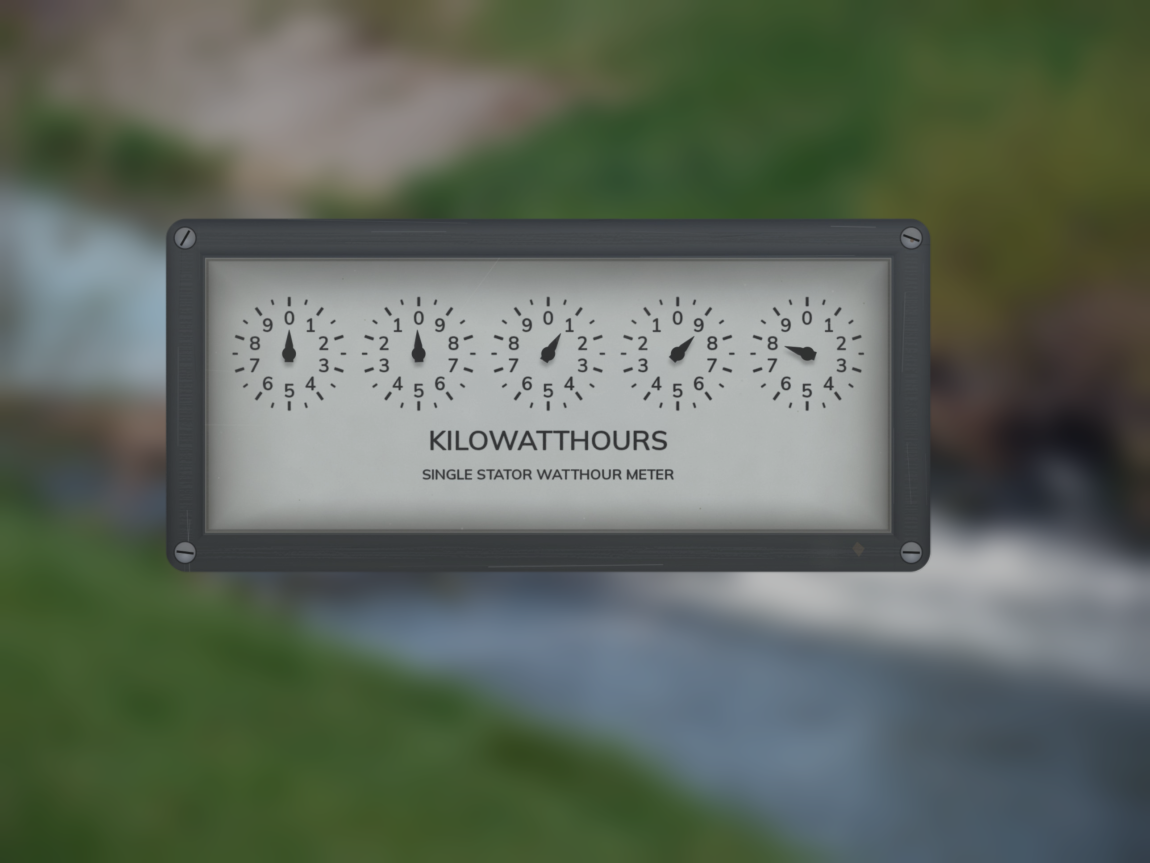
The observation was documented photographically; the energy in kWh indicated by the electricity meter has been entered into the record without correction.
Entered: 88 kWh
